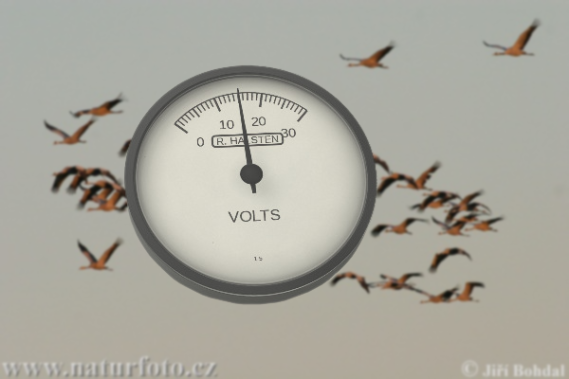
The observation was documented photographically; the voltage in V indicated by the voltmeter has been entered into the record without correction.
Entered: 15 V
